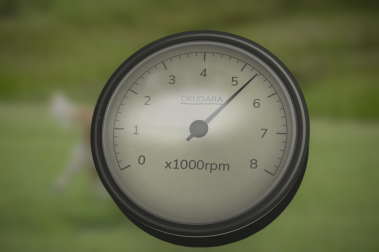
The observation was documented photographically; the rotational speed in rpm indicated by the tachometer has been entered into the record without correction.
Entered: 5400 rpm
